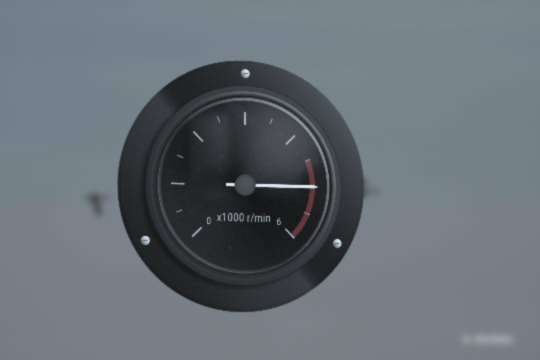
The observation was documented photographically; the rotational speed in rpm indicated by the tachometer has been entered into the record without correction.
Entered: 5000 rpm
